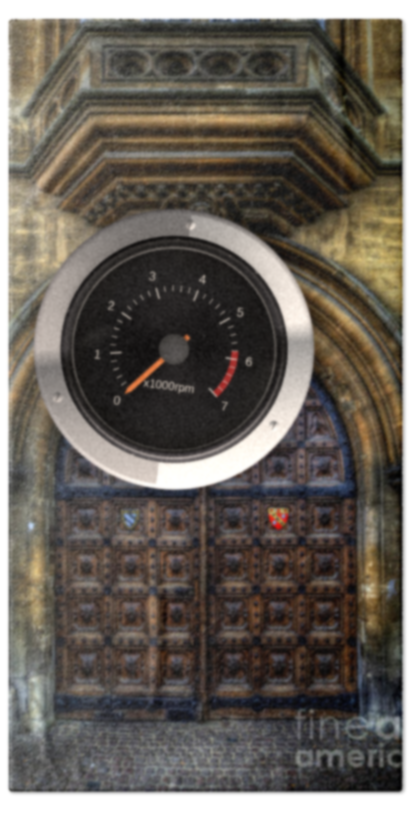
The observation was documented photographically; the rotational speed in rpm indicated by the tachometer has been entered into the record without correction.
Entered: 0 rpm
